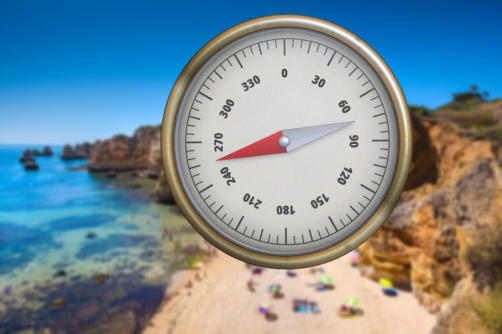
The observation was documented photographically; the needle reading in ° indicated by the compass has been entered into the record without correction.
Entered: 255 °
